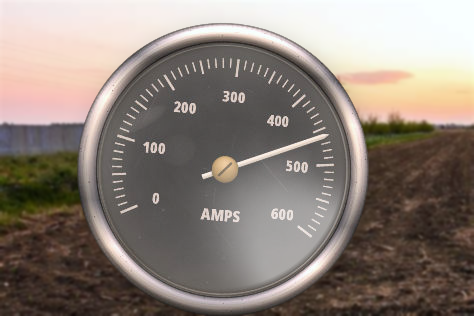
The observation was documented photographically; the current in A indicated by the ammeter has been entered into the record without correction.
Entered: 460 A
